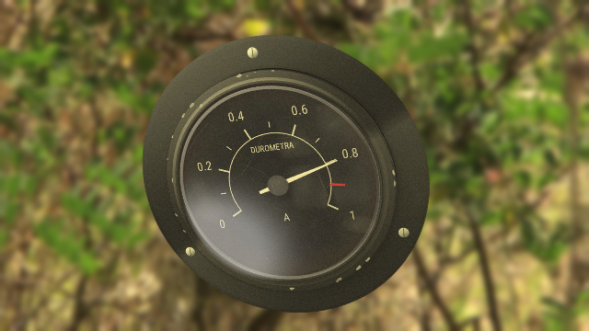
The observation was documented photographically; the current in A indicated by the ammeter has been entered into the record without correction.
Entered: 0.8 A
